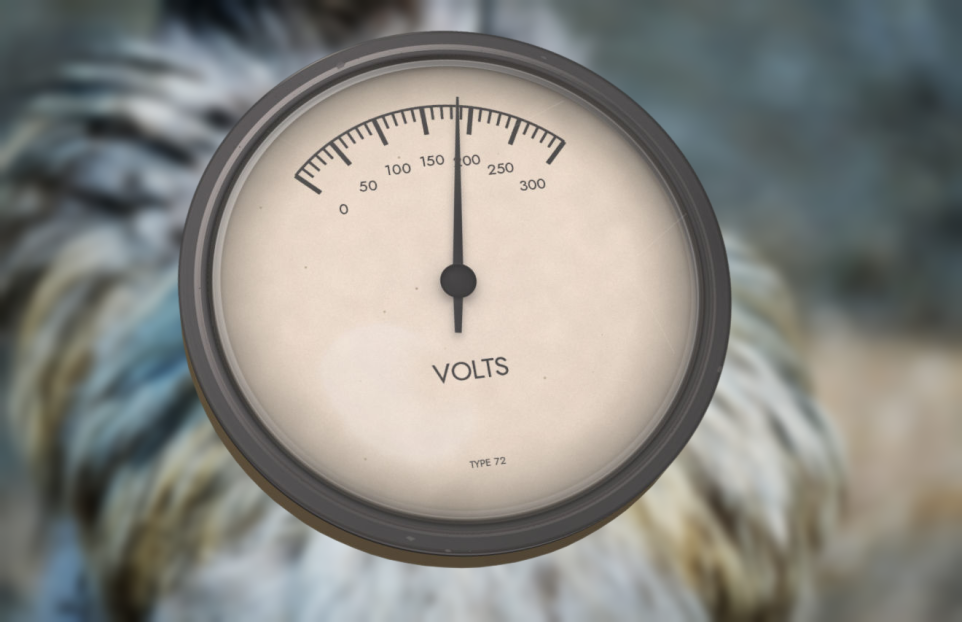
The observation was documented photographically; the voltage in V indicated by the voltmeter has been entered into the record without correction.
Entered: 185 V
